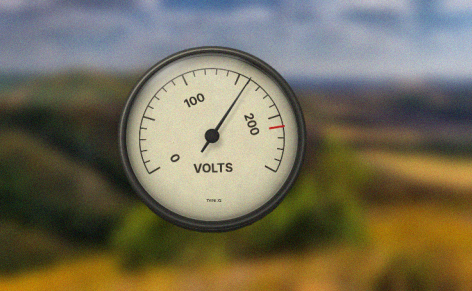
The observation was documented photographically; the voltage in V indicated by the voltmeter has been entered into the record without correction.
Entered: 160 V
